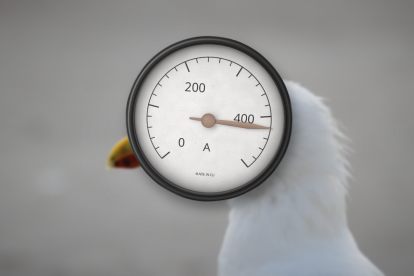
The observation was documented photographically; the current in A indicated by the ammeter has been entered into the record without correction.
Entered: 420 A
